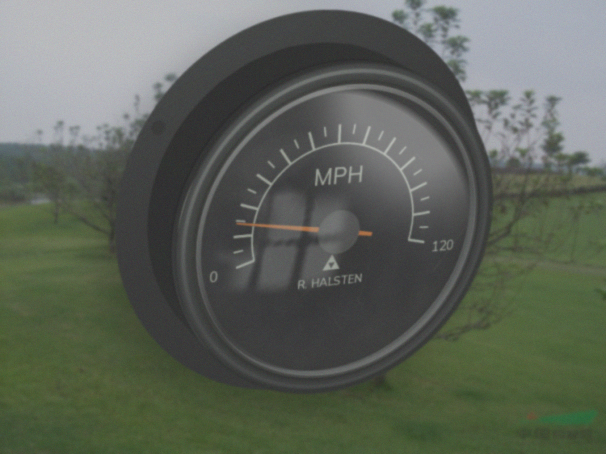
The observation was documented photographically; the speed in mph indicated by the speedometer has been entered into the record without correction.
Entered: 15 mph
